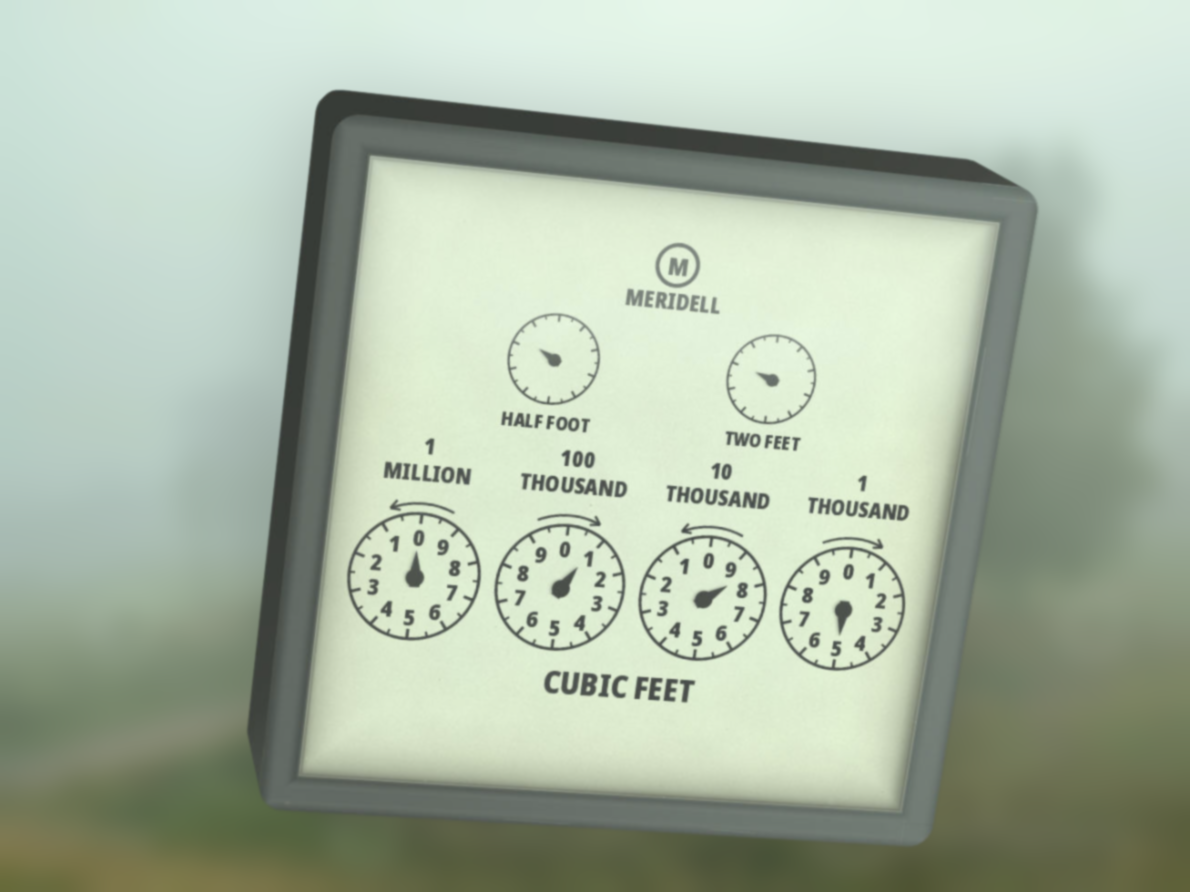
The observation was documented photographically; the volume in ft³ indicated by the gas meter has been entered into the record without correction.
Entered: 8500 ft³
